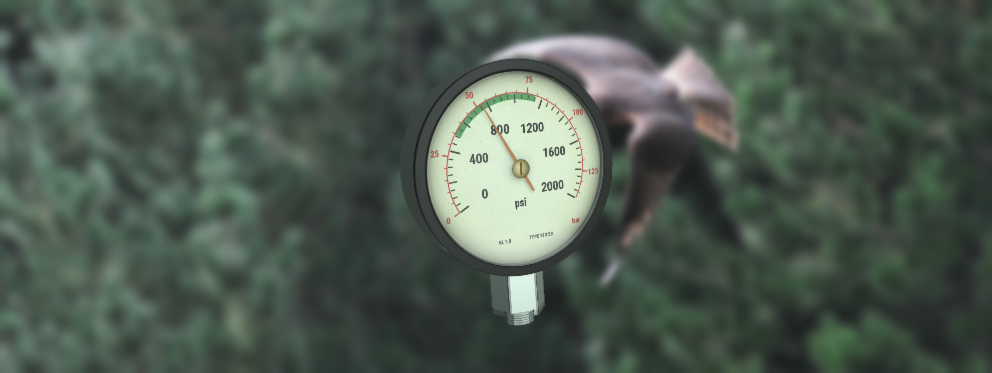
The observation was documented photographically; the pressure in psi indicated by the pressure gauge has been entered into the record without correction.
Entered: 750 psi
